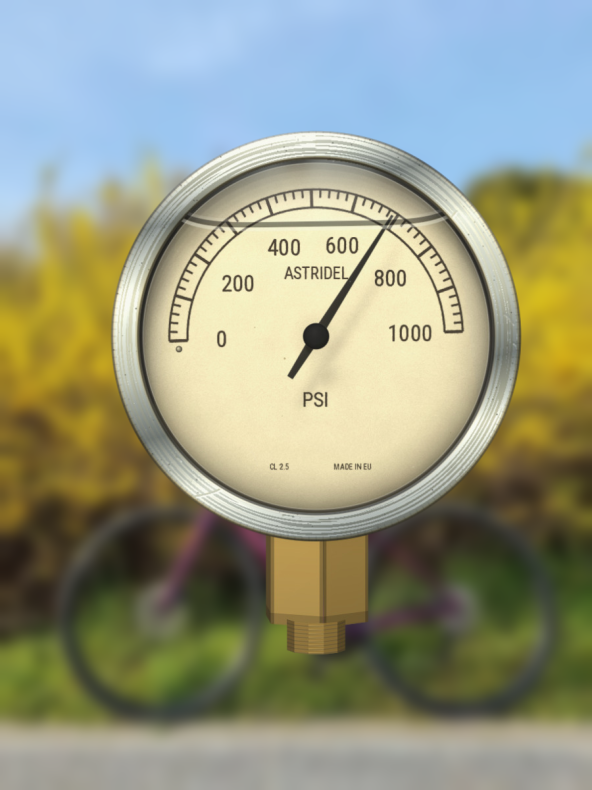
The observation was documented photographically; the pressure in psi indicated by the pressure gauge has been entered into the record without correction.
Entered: 690 psi
